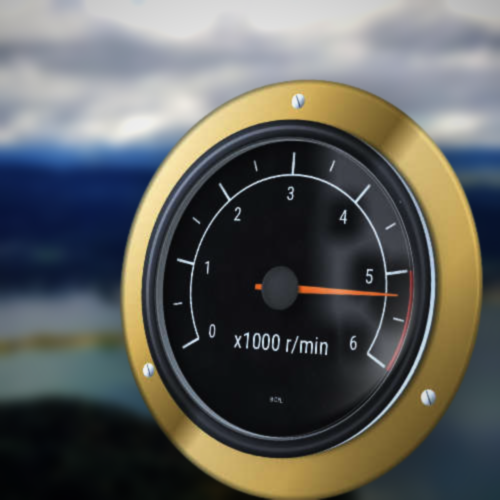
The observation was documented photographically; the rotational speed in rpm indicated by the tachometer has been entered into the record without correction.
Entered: 5250 rpm
